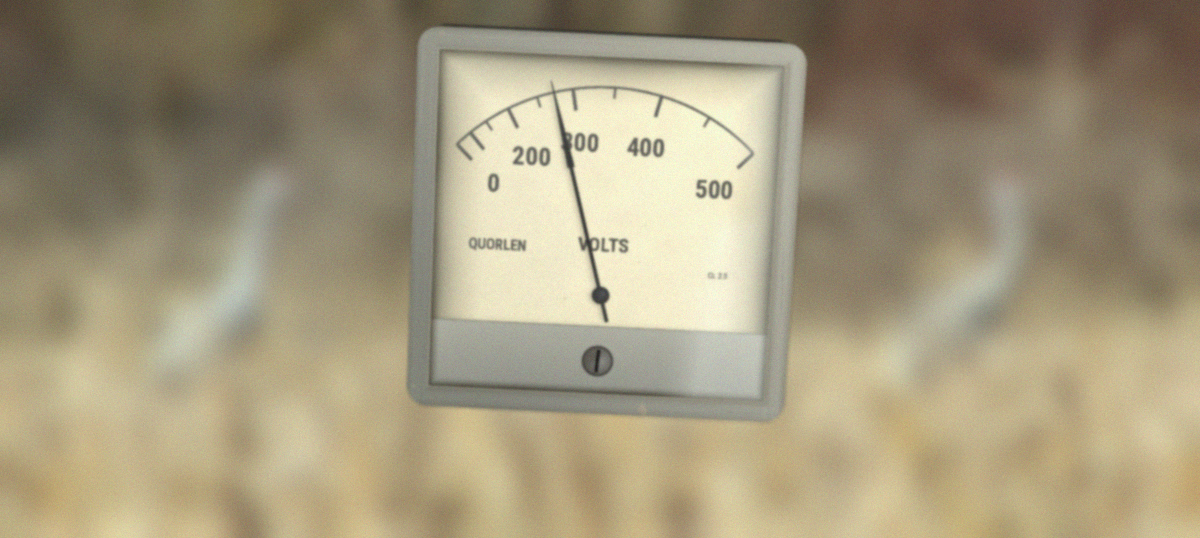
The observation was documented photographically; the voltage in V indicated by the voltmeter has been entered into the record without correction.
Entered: 275 V
